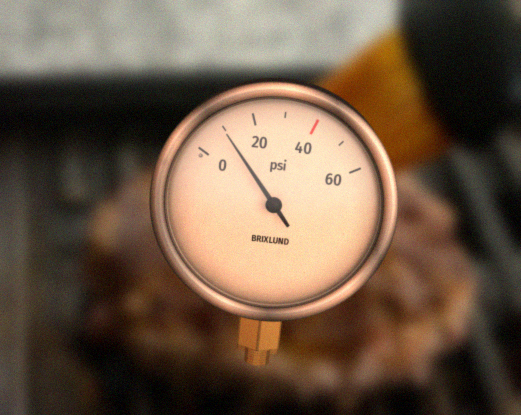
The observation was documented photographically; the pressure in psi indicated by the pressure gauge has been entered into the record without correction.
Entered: 10 psi
